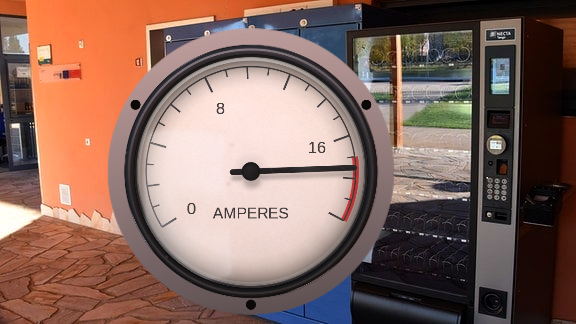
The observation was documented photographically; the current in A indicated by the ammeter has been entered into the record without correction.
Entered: 17.5 A
